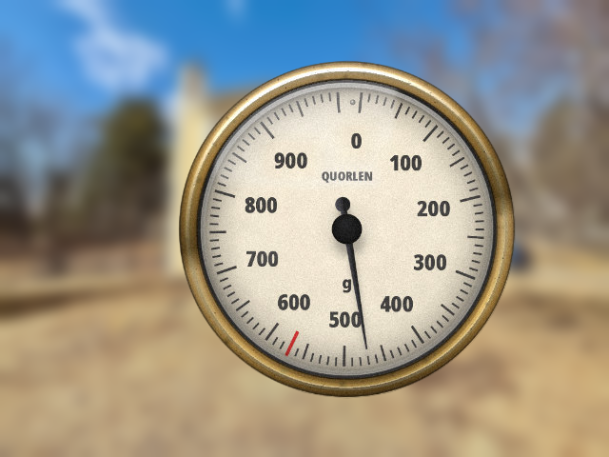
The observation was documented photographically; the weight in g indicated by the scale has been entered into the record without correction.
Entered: 470 g
